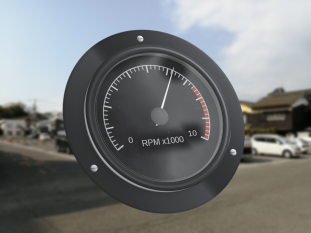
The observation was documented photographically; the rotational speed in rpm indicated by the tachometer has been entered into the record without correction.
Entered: 6200 rpm
